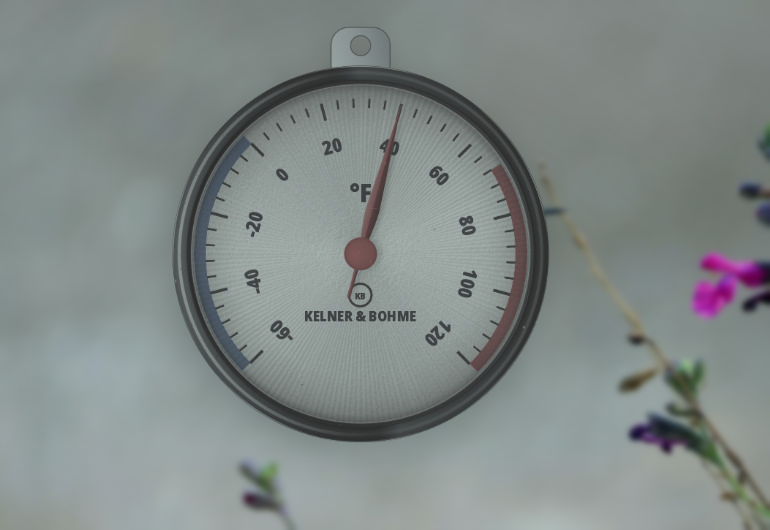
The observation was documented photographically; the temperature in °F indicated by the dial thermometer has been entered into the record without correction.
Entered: 40 °F
